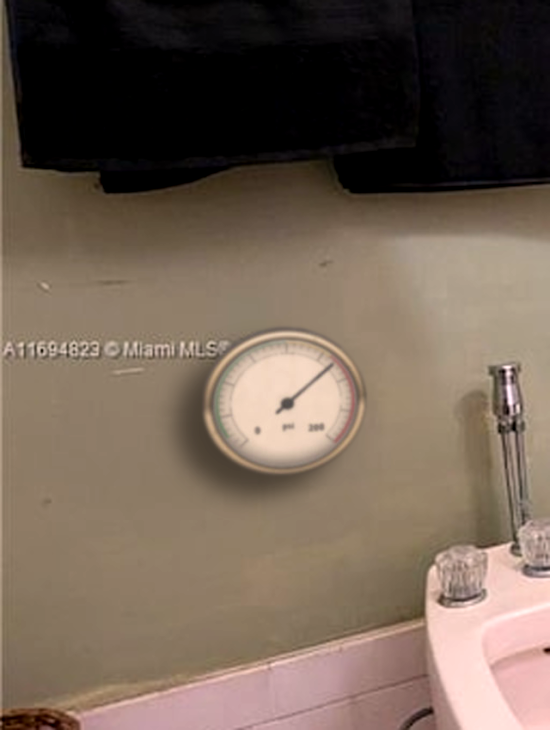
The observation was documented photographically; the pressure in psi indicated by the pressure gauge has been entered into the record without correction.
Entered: 135 psi
